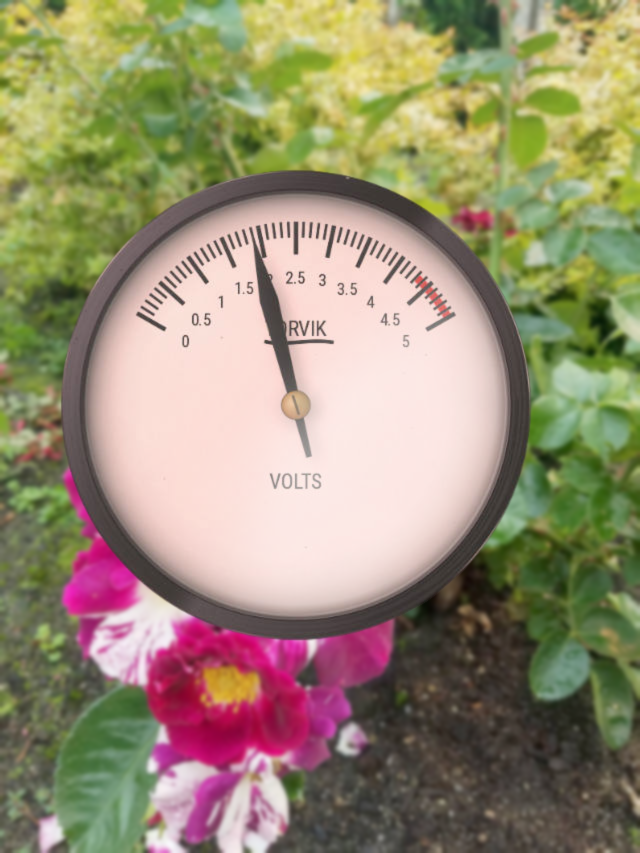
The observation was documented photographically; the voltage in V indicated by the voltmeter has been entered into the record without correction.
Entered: 1.9 V
